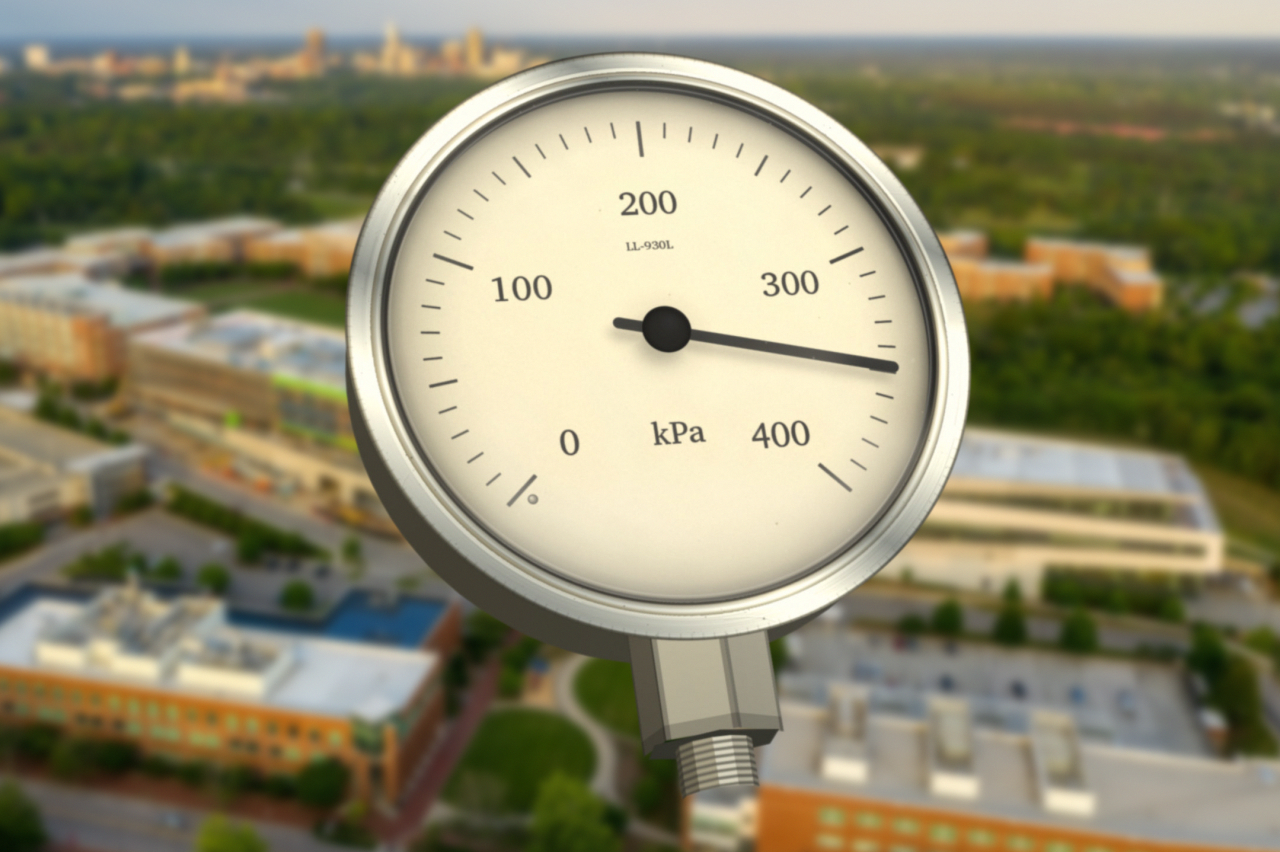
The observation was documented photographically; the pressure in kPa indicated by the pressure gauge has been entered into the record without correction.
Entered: 350 kPa
